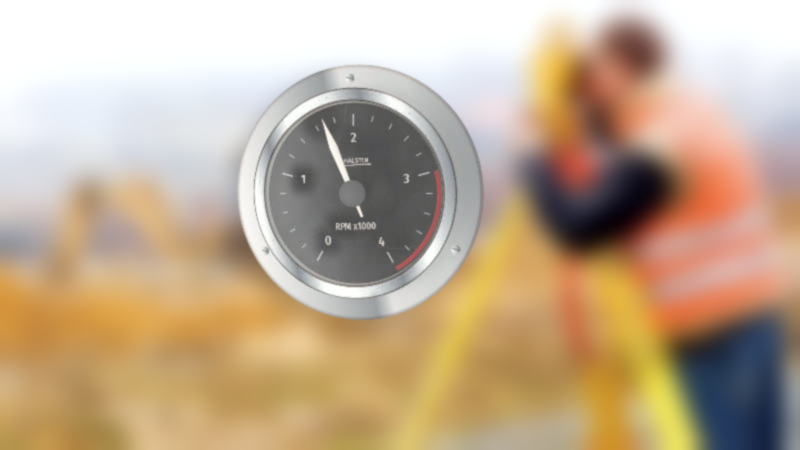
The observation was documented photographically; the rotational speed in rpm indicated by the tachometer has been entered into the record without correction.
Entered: 1700 rpm
